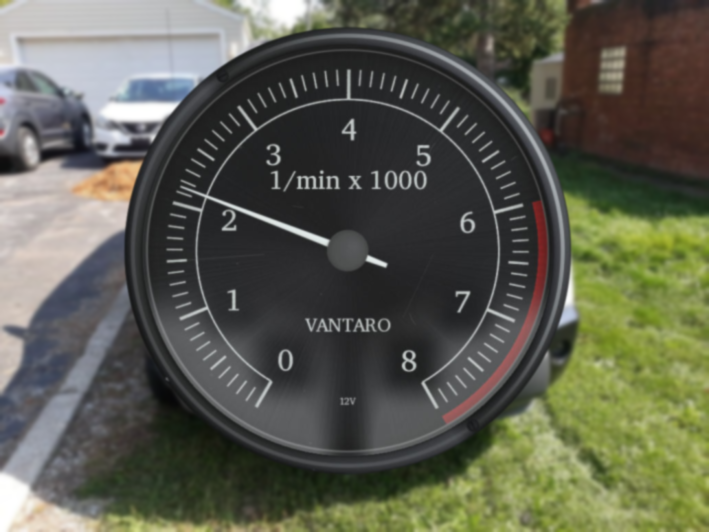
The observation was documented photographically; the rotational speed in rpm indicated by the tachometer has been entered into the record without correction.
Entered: 2150 rpm
